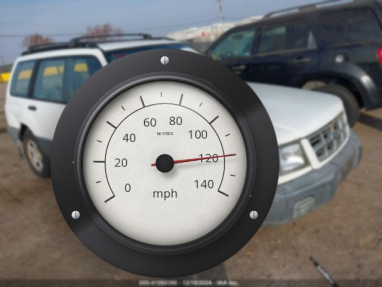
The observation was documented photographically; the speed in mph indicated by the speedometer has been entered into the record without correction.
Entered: 120 mph
